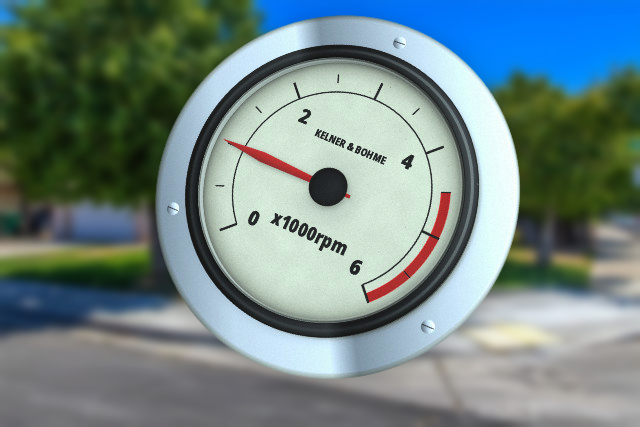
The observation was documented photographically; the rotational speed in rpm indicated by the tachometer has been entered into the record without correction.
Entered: 1000 rpm
